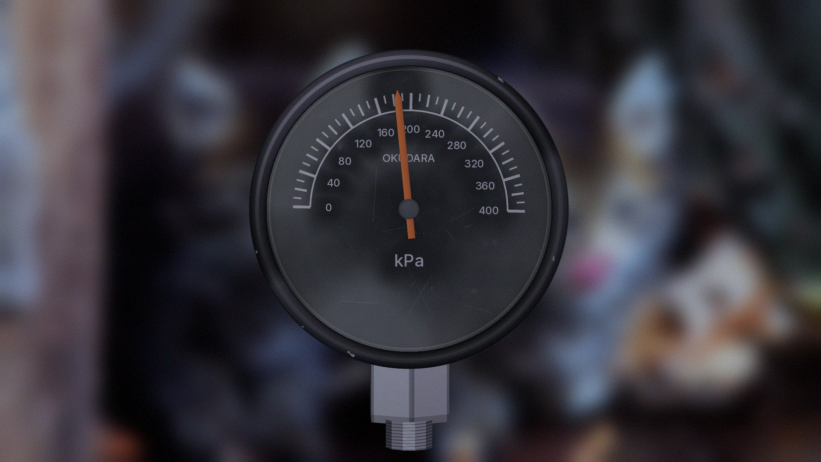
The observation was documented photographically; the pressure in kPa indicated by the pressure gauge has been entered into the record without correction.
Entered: 185 kPa
